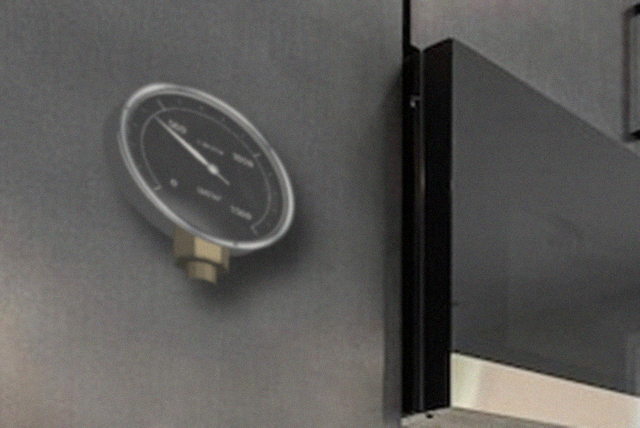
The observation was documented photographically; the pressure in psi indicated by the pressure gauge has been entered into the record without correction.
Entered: 400 psi
